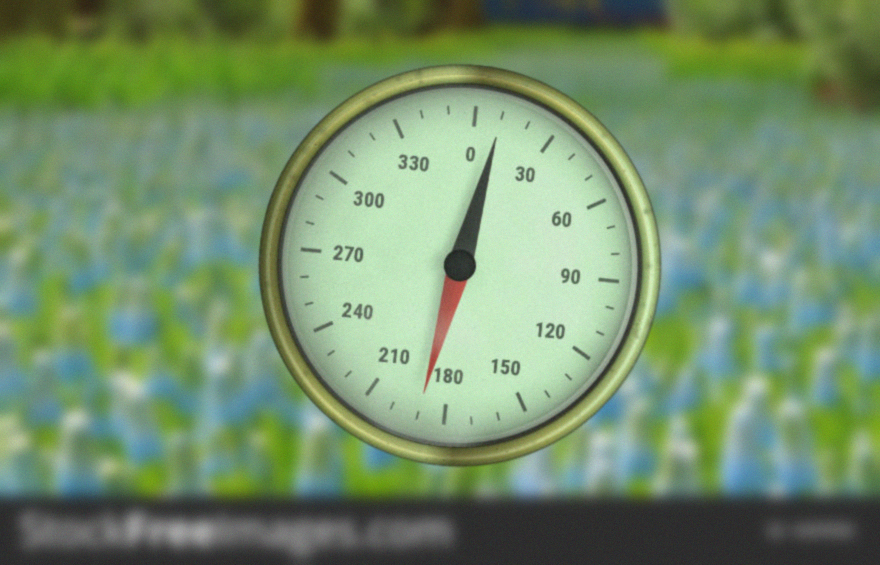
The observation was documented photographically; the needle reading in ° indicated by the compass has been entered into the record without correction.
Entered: 190 °
